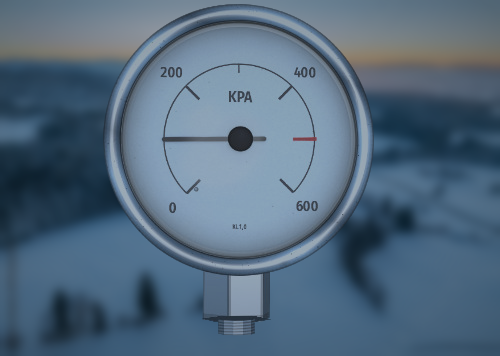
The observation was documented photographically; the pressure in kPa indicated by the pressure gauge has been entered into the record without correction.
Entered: 100 kPa
